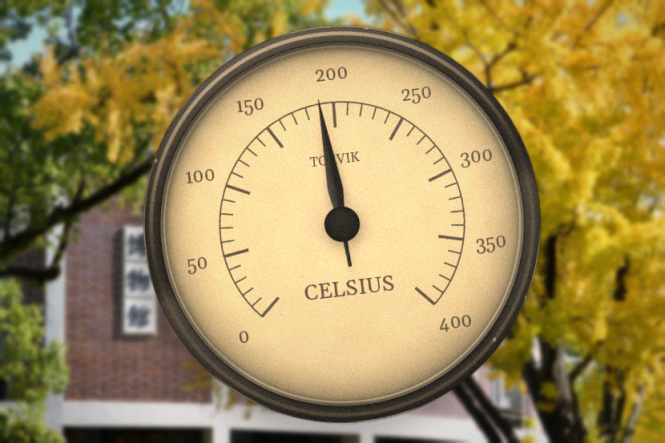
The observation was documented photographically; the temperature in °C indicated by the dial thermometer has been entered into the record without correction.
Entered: 190 °C
